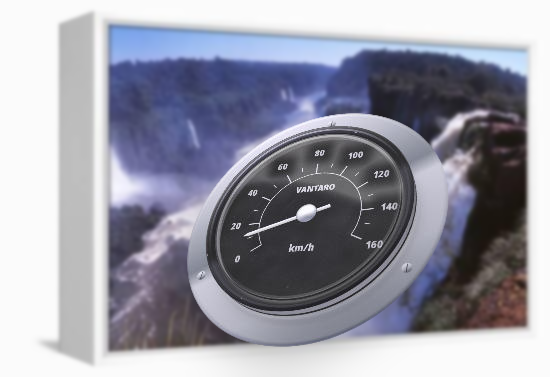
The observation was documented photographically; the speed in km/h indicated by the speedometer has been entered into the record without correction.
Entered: 10 km/h
